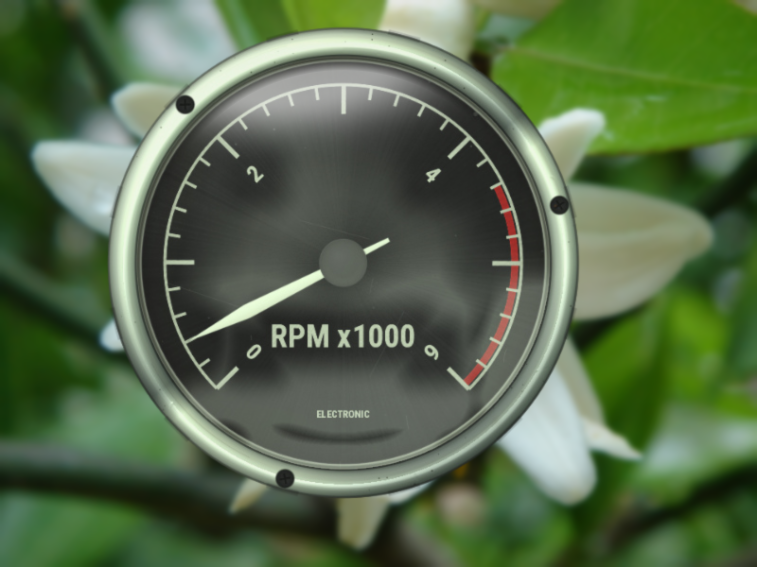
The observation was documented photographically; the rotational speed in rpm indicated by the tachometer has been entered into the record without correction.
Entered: 400 rpm
